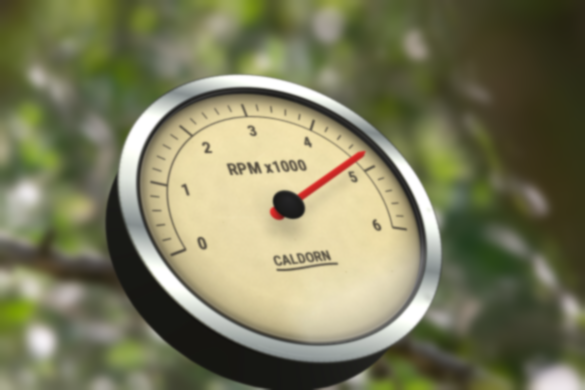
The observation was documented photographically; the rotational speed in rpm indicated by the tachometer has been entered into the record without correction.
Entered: 4800 rpm
